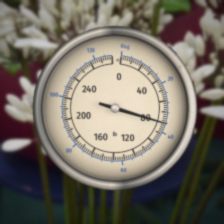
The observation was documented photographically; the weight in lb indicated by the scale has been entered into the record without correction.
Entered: 80 lb
